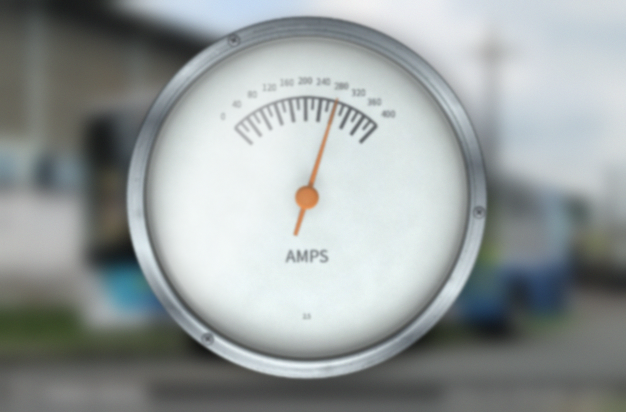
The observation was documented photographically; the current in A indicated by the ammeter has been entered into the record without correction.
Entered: 280 A
